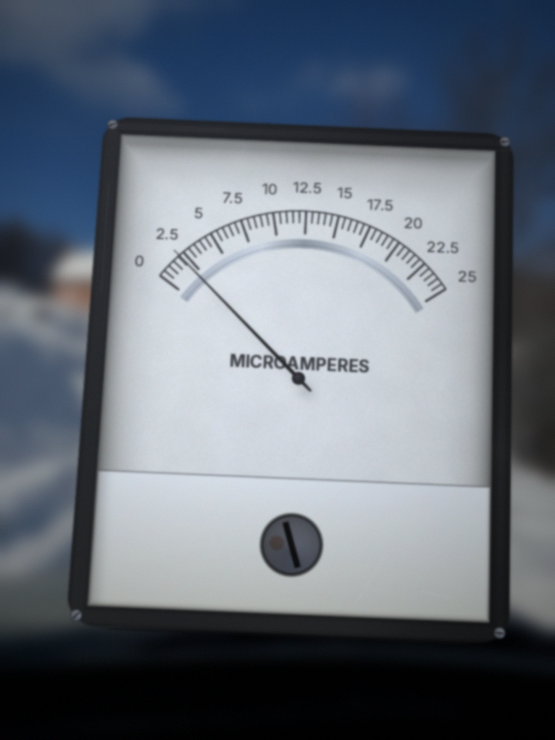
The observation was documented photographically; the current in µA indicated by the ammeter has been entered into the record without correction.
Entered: 2 µA
